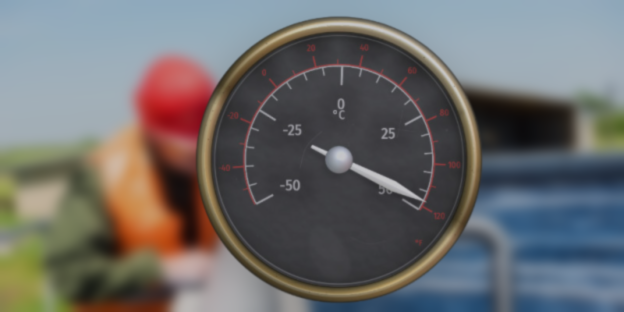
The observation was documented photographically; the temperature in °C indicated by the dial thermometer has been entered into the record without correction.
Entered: 47.5 °C
